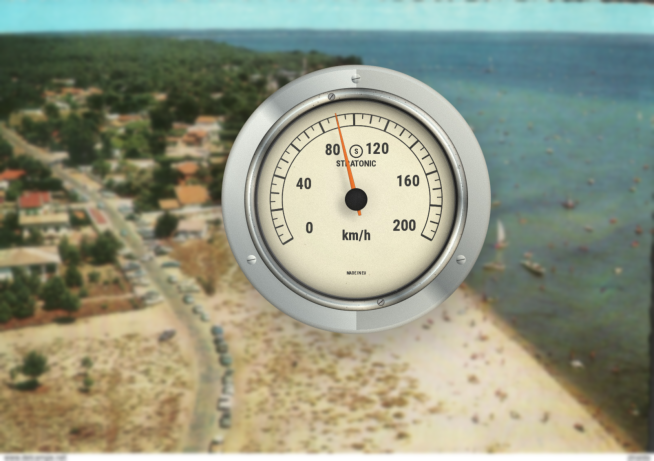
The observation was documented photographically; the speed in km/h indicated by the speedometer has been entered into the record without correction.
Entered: 90 km/h
